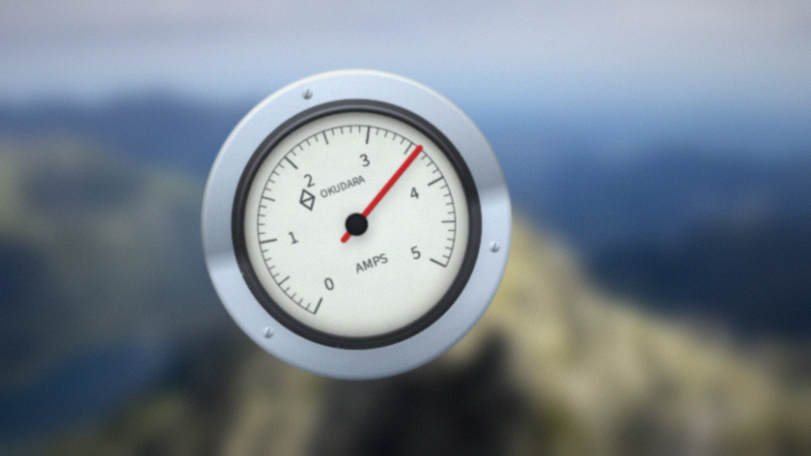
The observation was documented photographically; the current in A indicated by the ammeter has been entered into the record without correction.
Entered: 3.6 A
